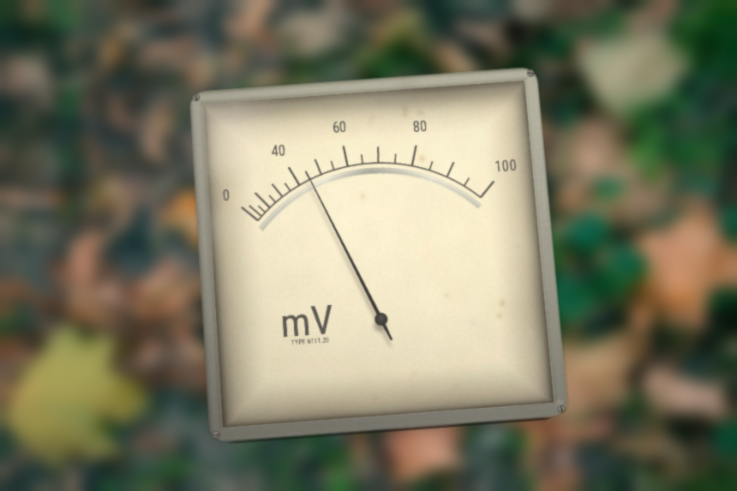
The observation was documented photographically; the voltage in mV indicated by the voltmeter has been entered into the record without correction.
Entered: 45 mV
